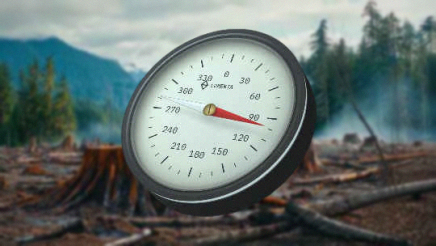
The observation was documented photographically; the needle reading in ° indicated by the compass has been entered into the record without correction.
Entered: 100 °
